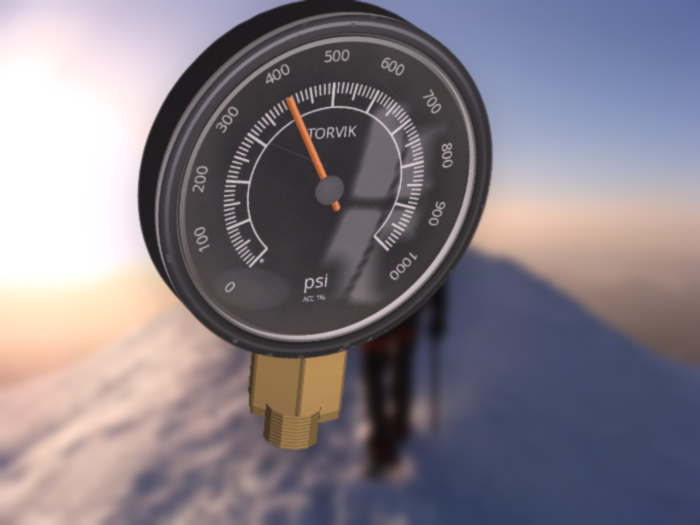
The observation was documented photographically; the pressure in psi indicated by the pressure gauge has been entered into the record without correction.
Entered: 400 psi
